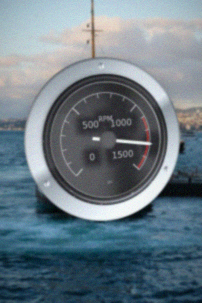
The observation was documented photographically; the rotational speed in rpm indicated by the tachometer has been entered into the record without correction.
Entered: 1300 rpm
